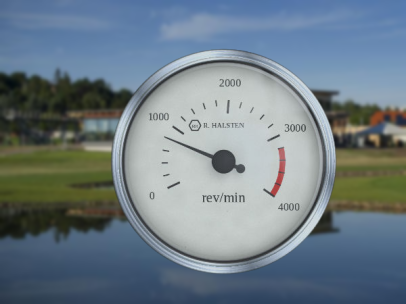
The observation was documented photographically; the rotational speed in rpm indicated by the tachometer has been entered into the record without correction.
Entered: 800 rpm
